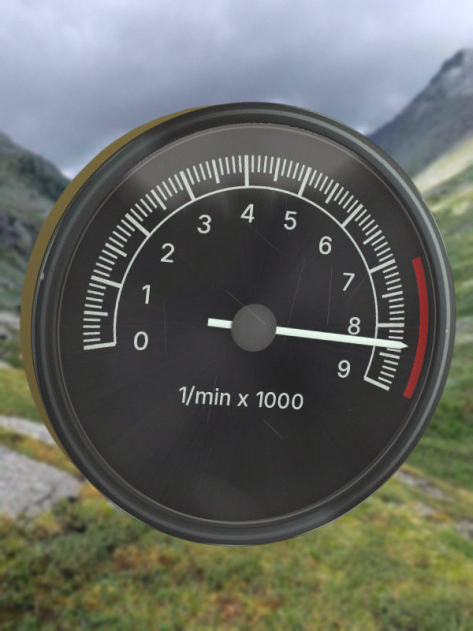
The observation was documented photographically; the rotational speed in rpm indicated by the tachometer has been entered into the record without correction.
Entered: 8300 rpm
